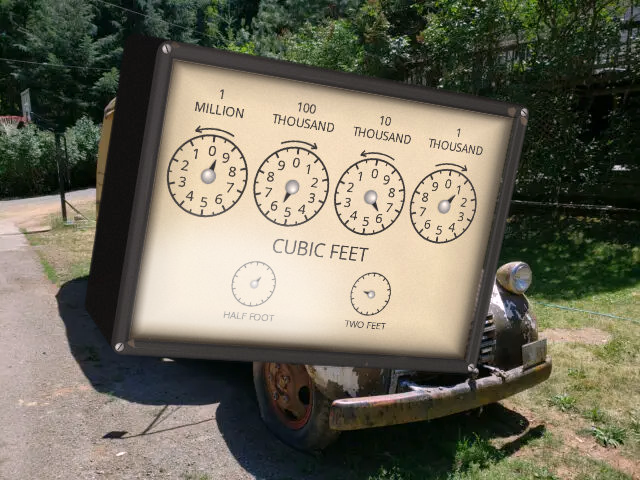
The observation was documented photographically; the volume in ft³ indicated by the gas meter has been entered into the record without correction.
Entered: 956100 ft³
